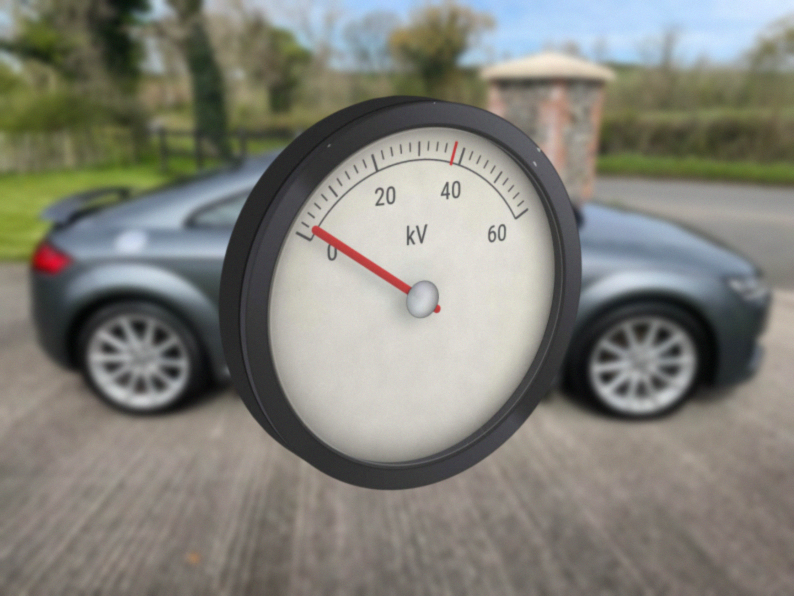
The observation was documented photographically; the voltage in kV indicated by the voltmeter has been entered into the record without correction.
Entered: 2 kV
